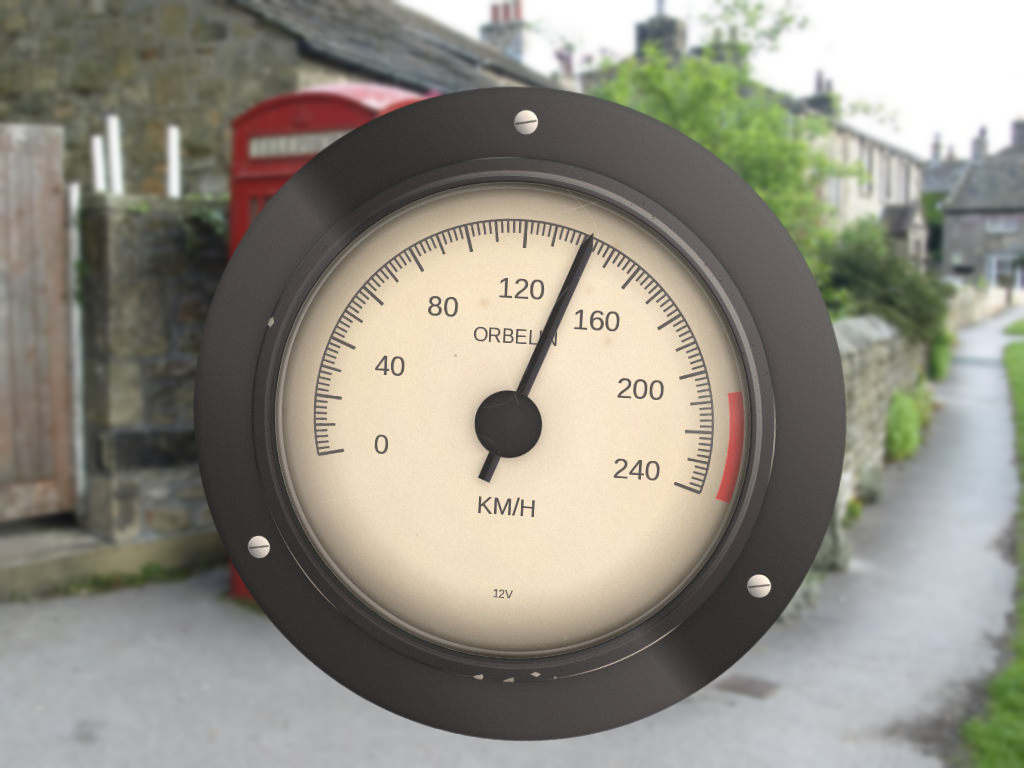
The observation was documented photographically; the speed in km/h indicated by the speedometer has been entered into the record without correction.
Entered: 142 km/h
